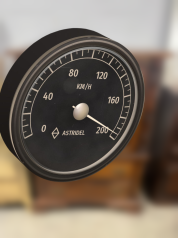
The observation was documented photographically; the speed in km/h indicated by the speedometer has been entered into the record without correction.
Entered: 195 km/h
